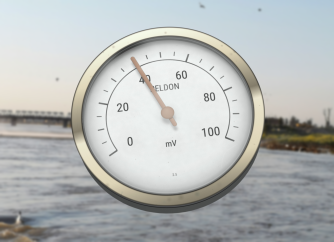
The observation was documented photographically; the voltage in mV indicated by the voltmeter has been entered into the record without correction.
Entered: 40 mV
